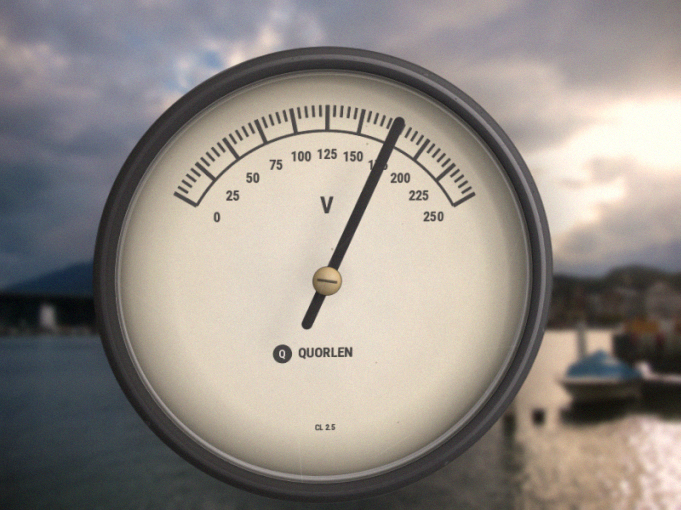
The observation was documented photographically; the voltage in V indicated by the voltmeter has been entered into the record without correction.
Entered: 175 V
